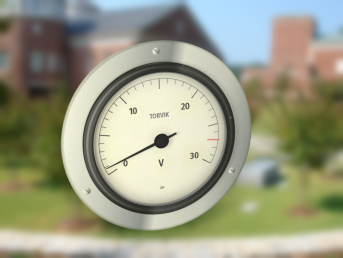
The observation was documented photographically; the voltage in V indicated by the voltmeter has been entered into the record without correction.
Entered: 1 V
